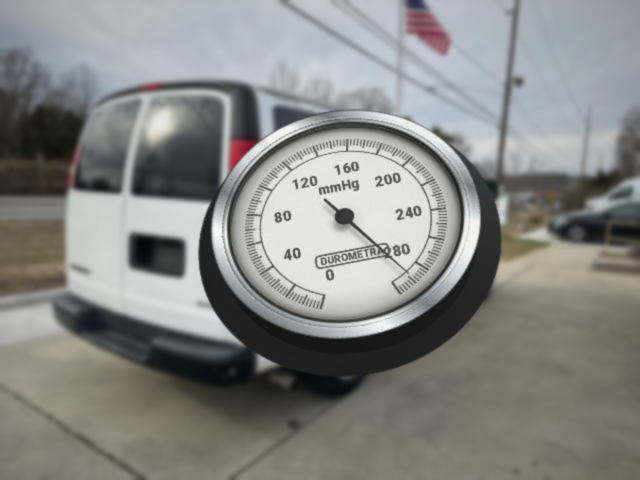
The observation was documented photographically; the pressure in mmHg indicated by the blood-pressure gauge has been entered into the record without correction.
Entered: 290 mmHg
